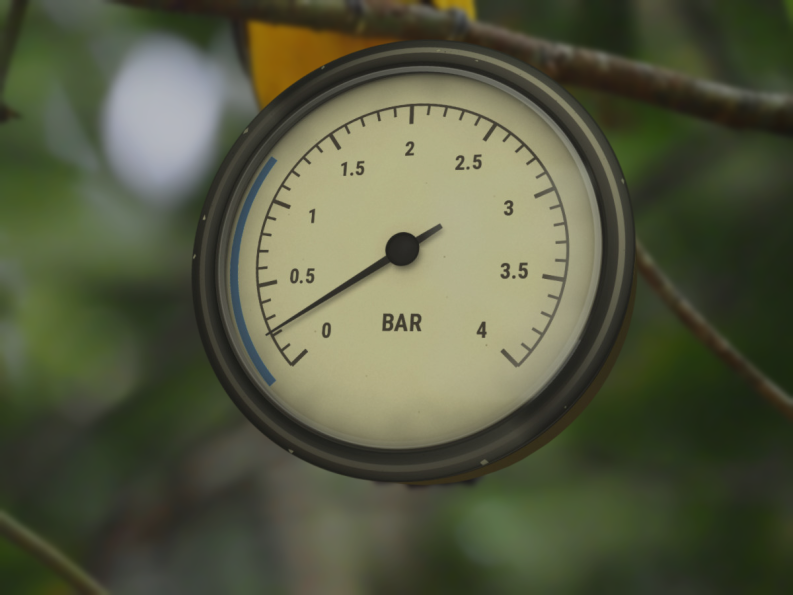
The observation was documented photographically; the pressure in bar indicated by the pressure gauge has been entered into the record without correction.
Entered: 0.2 bar
